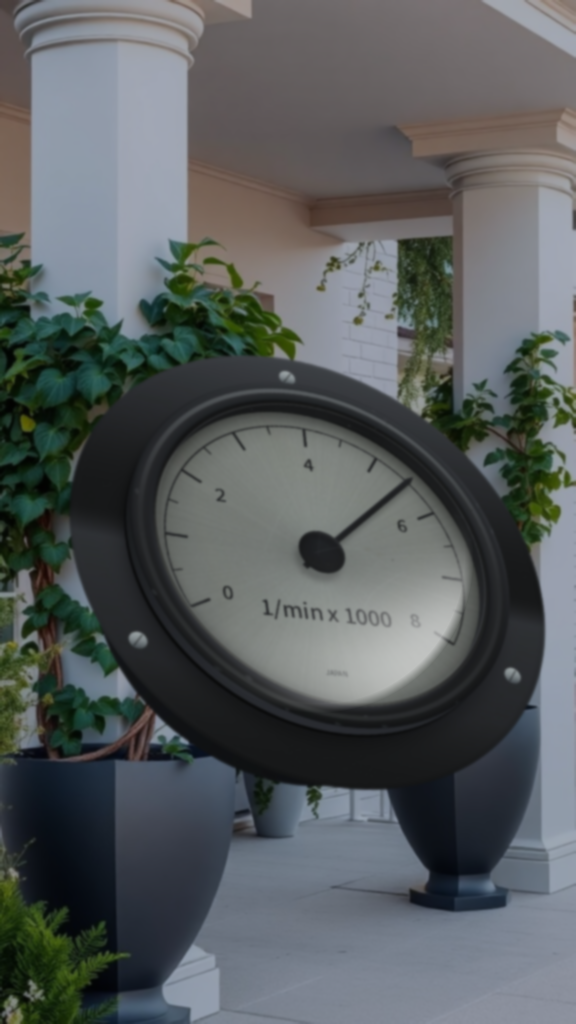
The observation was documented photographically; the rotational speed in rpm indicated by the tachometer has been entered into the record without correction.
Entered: 5500 rpm
